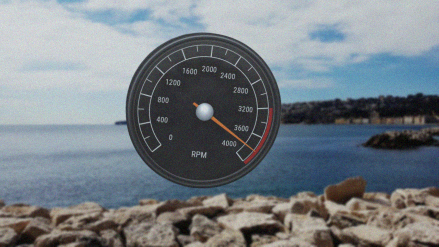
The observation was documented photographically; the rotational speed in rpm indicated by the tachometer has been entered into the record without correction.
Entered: 3800 rpm
